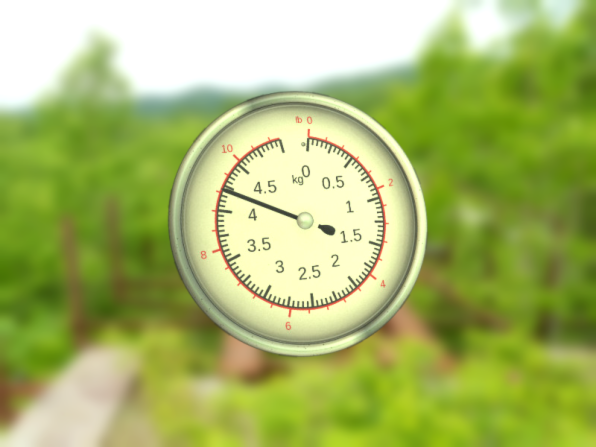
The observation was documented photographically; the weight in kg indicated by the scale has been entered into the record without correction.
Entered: 4.2 kg
